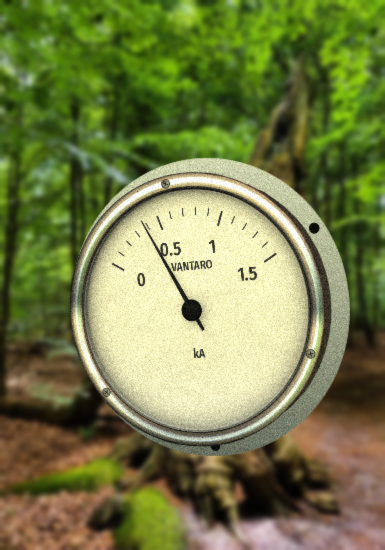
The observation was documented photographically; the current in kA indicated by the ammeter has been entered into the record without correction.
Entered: 0.4 kA
